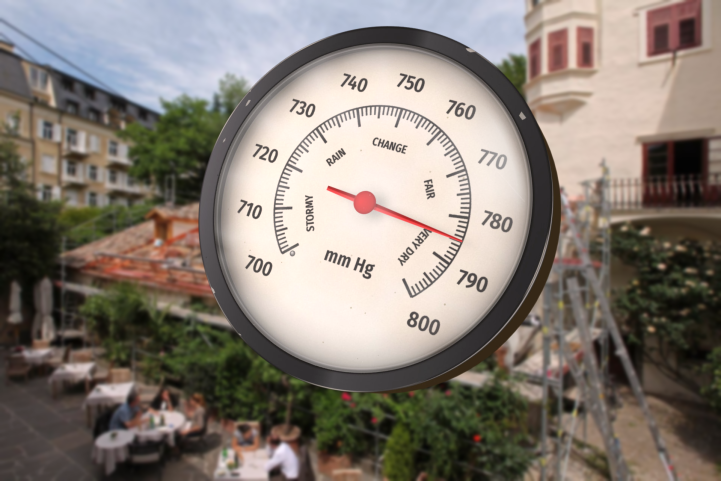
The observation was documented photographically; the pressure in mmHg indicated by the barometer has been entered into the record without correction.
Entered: 785 mmHg
